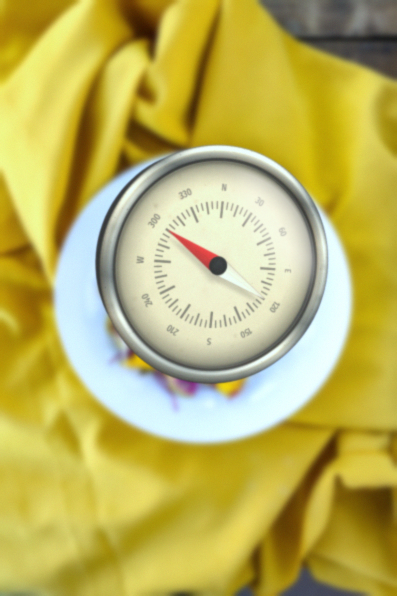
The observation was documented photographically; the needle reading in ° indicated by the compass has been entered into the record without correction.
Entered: 300 °
